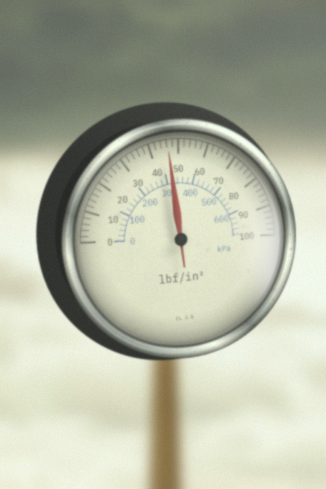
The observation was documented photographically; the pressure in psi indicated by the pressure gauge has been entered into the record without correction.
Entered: 46 psi
